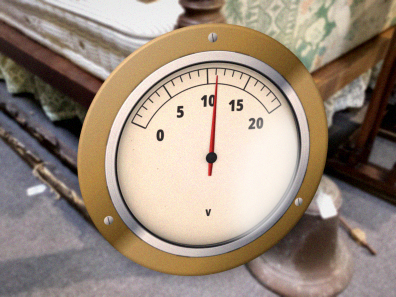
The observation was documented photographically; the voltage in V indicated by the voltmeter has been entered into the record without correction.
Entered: 11 V
